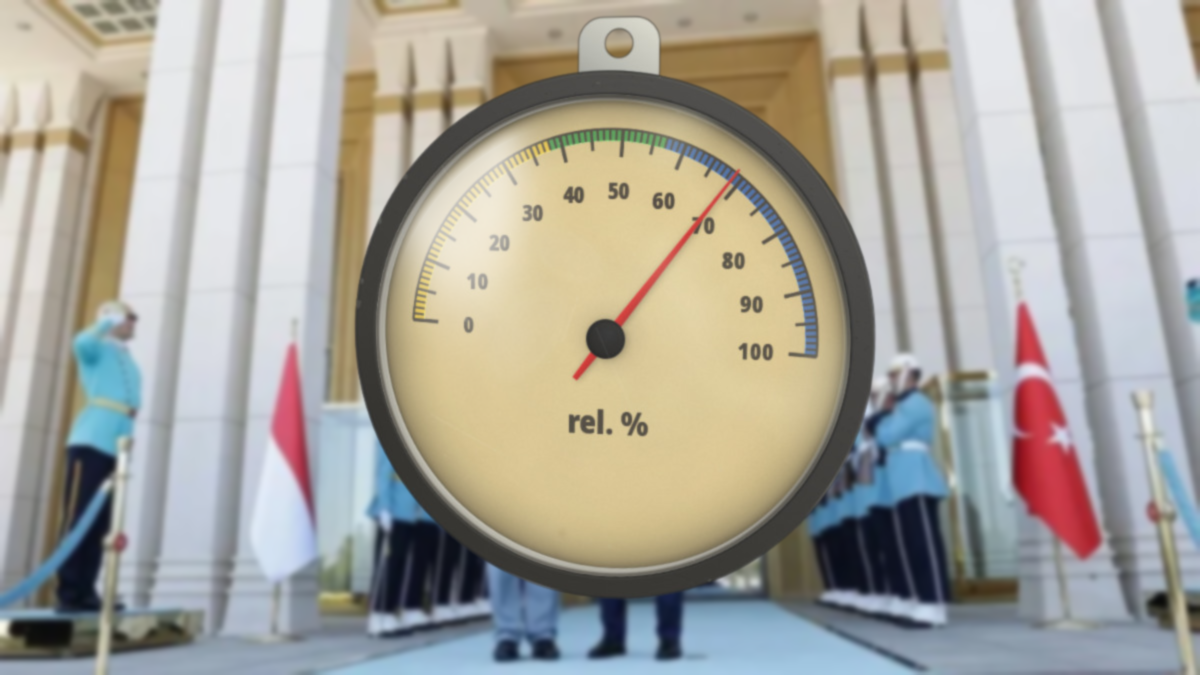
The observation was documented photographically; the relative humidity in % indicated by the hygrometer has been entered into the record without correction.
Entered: 69 %
